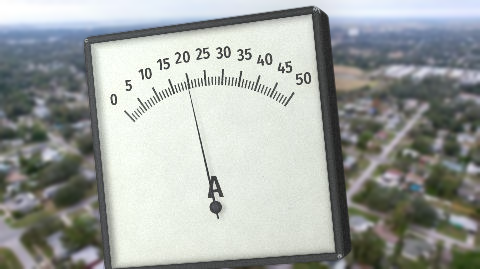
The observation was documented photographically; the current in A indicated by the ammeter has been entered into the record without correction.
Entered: 20 A
